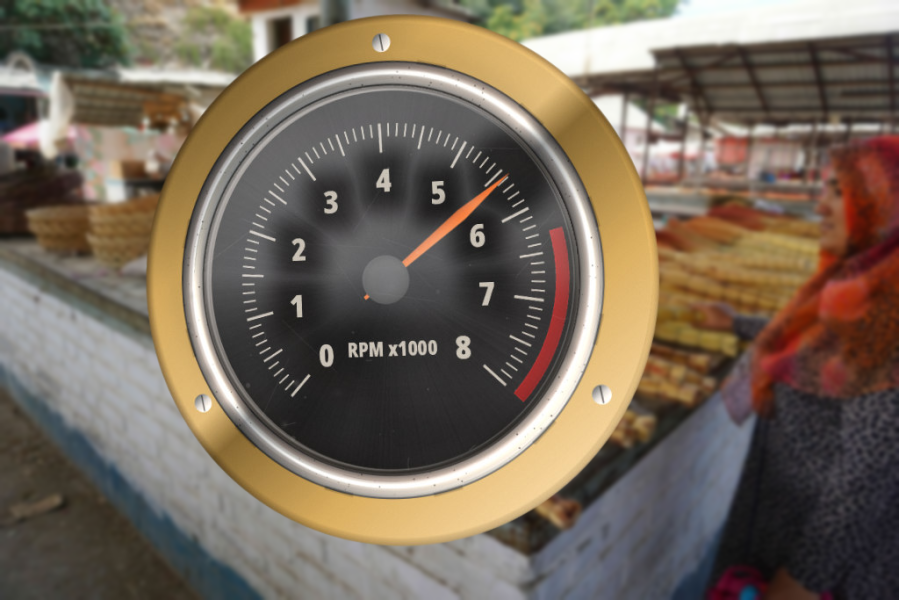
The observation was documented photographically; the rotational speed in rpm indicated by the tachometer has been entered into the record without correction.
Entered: 5600 rpm
